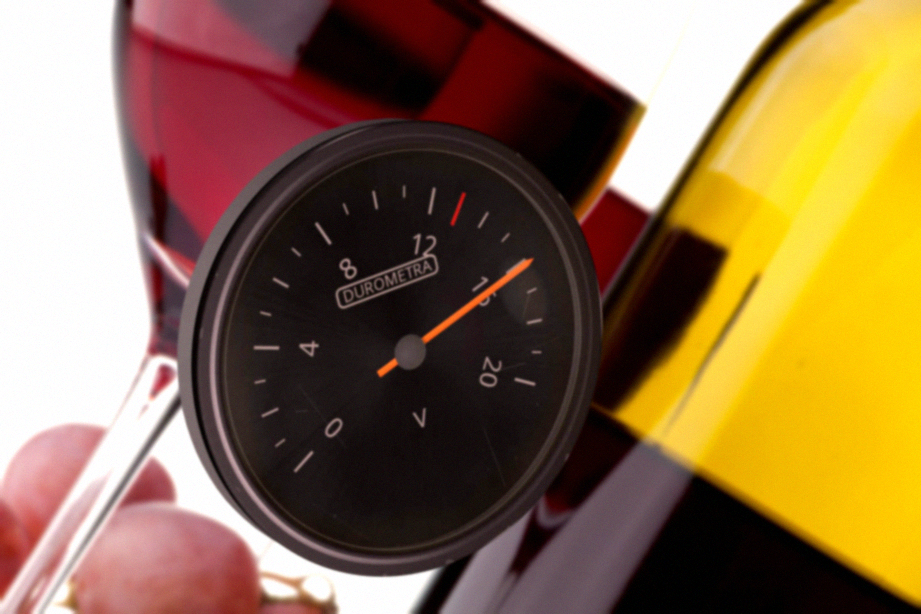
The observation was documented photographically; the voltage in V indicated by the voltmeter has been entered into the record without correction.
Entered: 16 V
